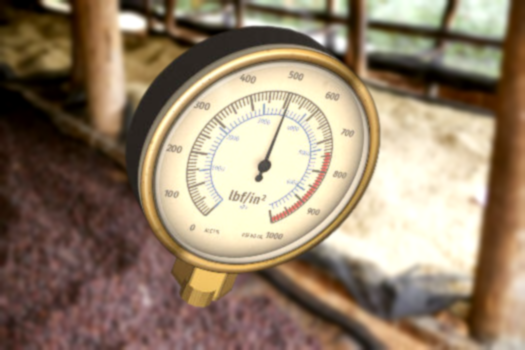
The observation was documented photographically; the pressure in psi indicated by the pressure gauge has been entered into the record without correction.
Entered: 500 psi
